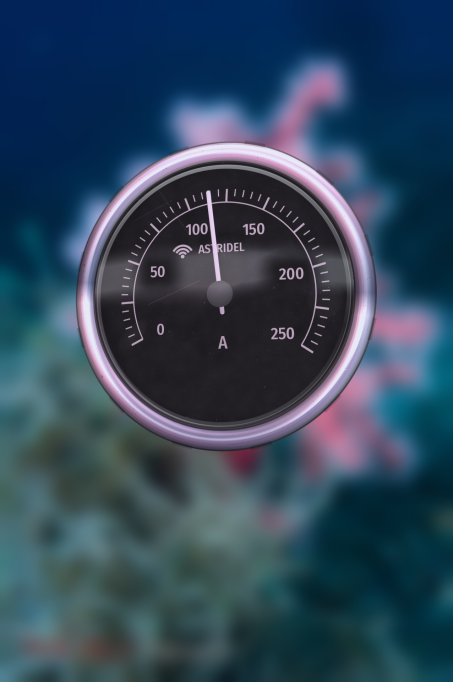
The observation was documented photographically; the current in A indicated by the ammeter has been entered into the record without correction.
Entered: 115 A
